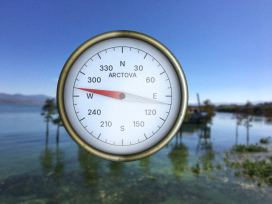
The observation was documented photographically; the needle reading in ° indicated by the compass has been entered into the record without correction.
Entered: 280 °
